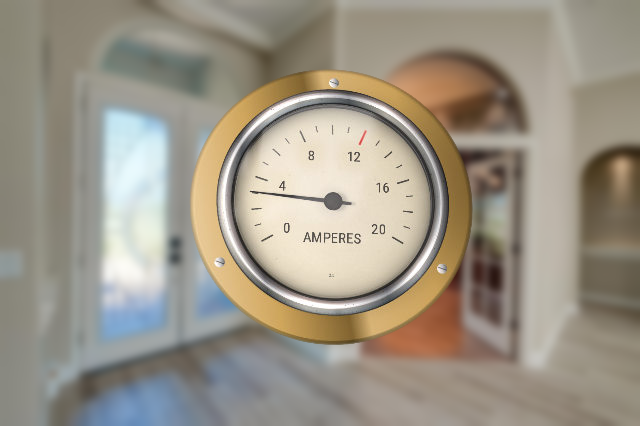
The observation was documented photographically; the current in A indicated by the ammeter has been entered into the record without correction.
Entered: 3 A
